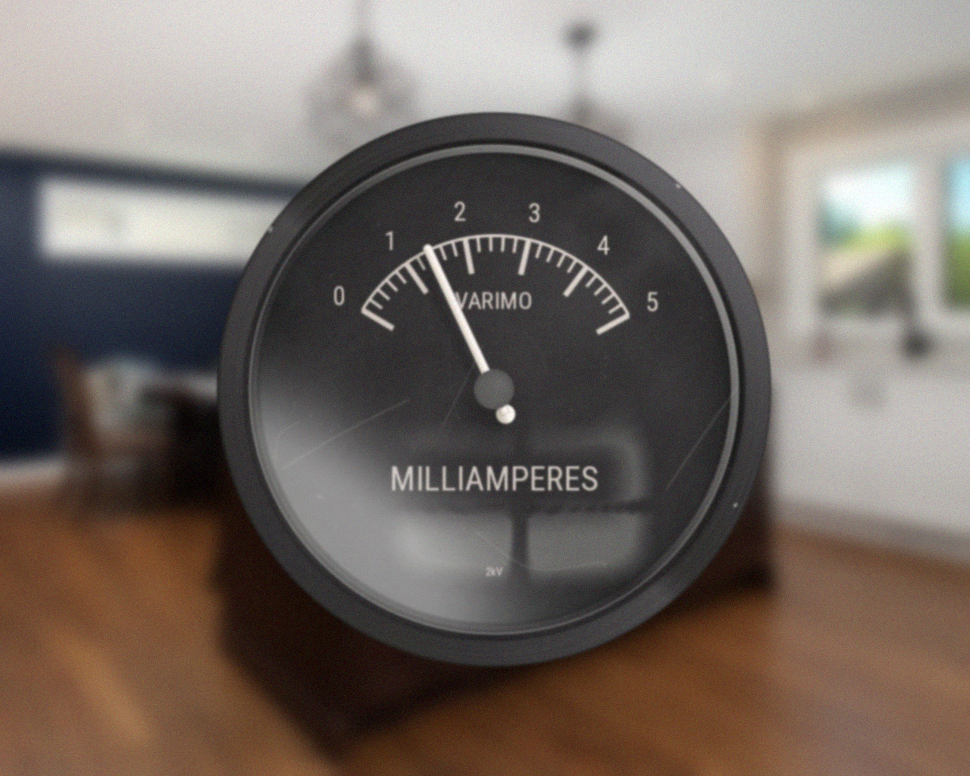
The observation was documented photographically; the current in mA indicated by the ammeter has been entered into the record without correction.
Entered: 1.4 mA
